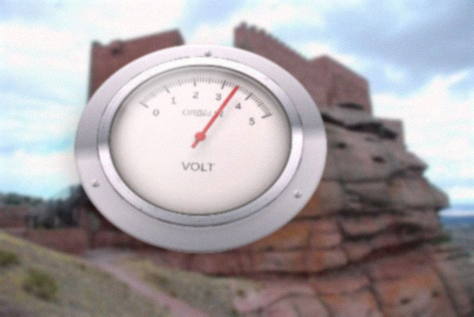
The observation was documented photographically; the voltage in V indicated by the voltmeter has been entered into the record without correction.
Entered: 3.5 V
